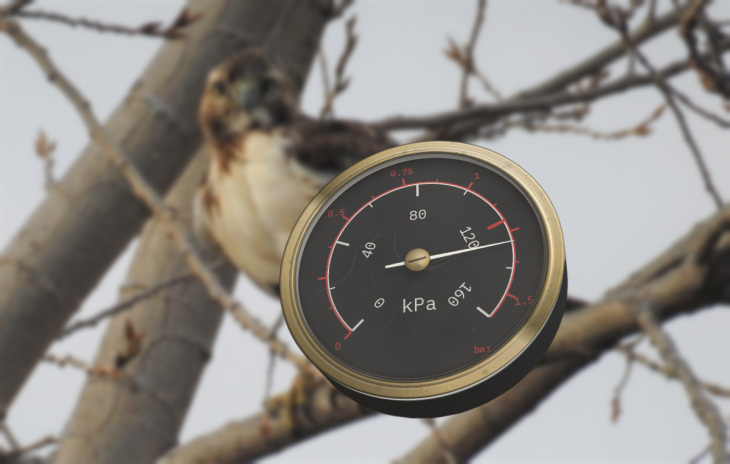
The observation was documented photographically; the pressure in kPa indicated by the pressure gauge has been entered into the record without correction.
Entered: 130 kPa
